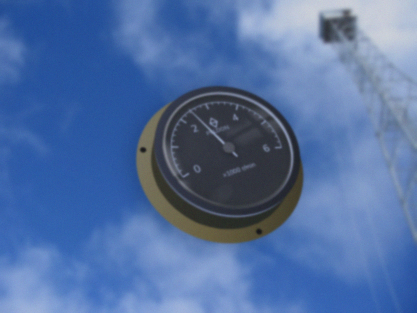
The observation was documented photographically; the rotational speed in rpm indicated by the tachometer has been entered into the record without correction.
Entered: 2400 rpm
